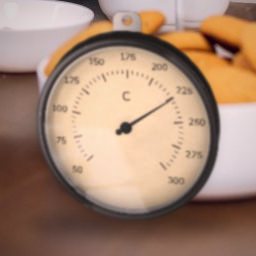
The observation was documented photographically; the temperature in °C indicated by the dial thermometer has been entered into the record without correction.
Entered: 225 °C
